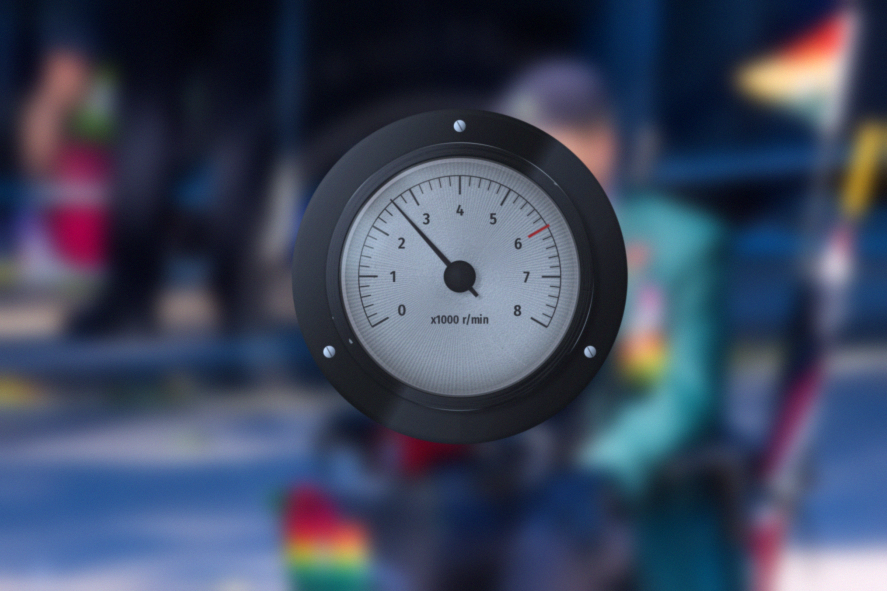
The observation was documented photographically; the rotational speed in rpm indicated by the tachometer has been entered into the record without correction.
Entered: 2600 rpm
